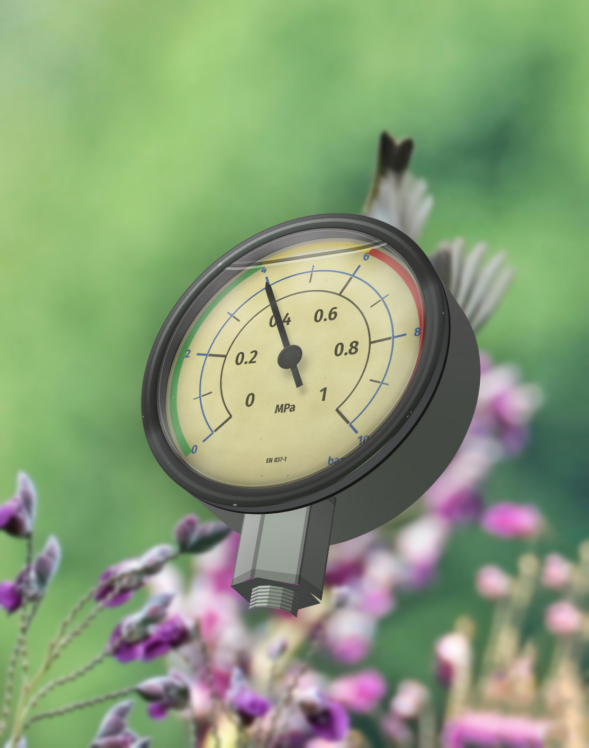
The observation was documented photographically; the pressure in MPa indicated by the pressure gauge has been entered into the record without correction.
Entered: 0.4 MPa
